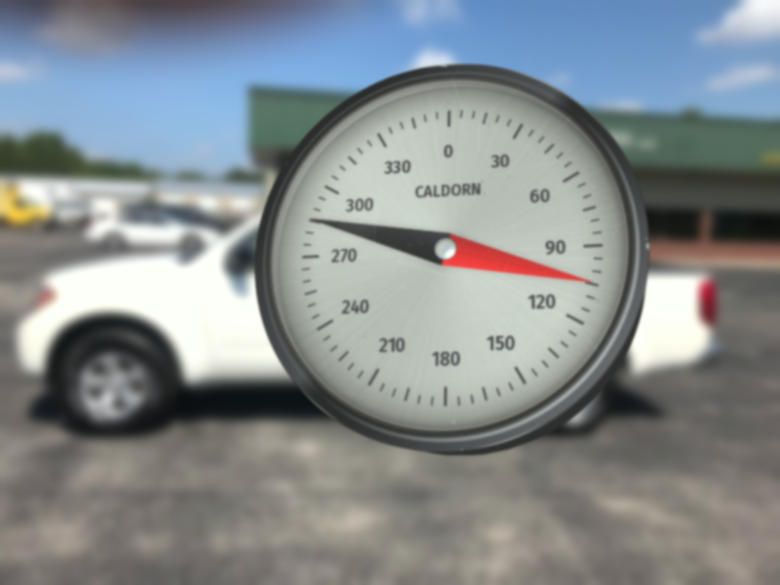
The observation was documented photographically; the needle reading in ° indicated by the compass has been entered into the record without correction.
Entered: 105 °
